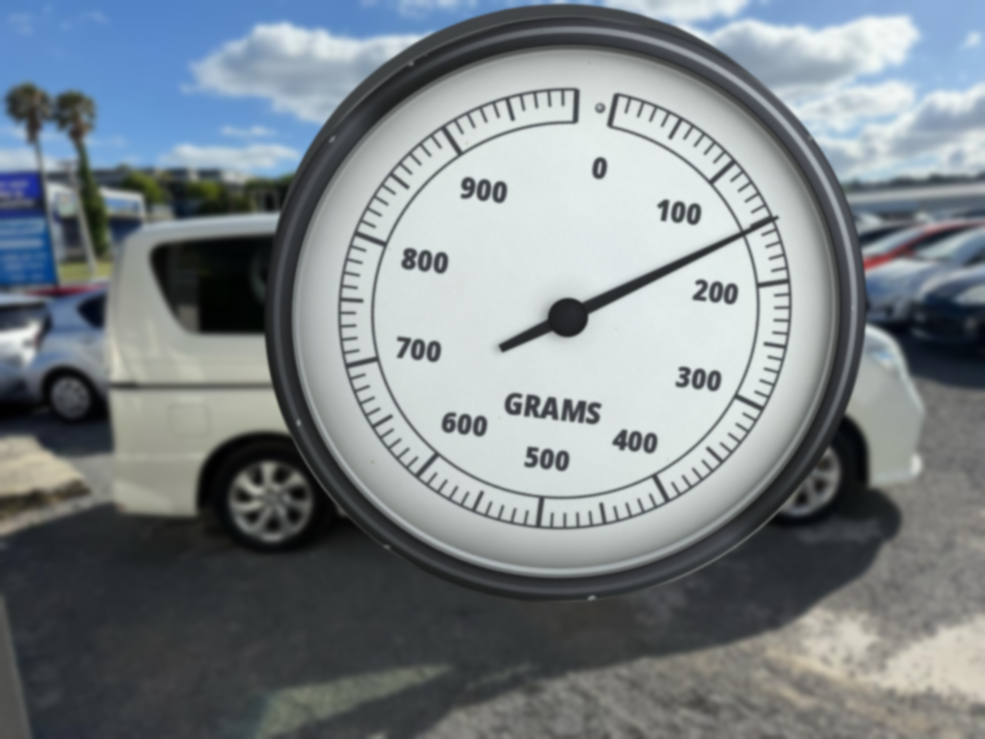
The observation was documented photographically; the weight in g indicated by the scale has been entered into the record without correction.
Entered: 150 g
